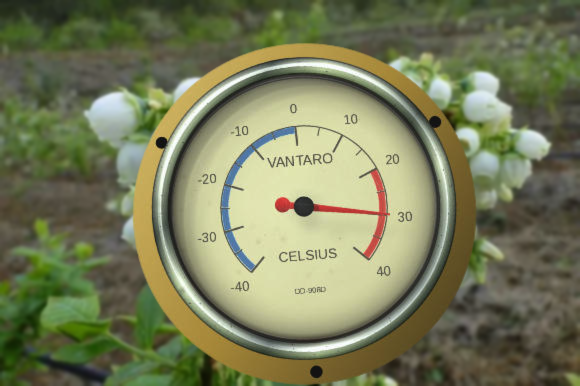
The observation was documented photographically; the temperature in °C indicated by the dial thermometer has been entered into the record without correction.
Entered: 30 °C
